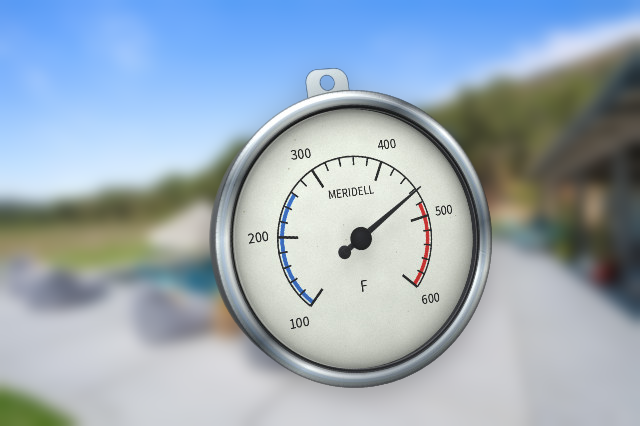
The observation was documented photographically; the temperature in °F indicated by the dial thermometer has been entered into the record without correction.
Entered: 460 °F
